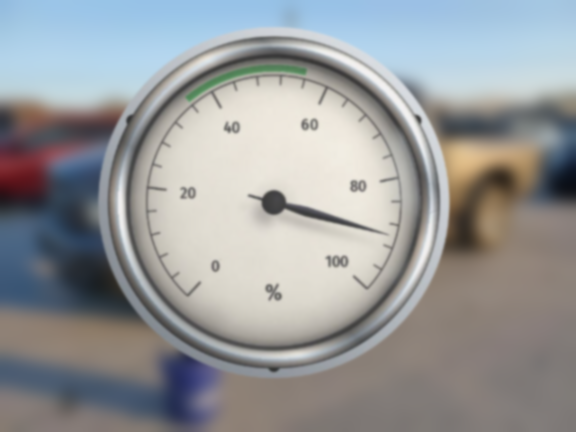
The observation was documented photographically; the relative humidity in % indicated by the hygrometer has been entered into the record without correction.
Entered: 90 %
